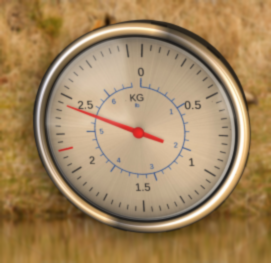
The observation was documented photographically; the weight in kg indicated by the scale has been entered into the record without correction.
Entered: 2.45 kg
